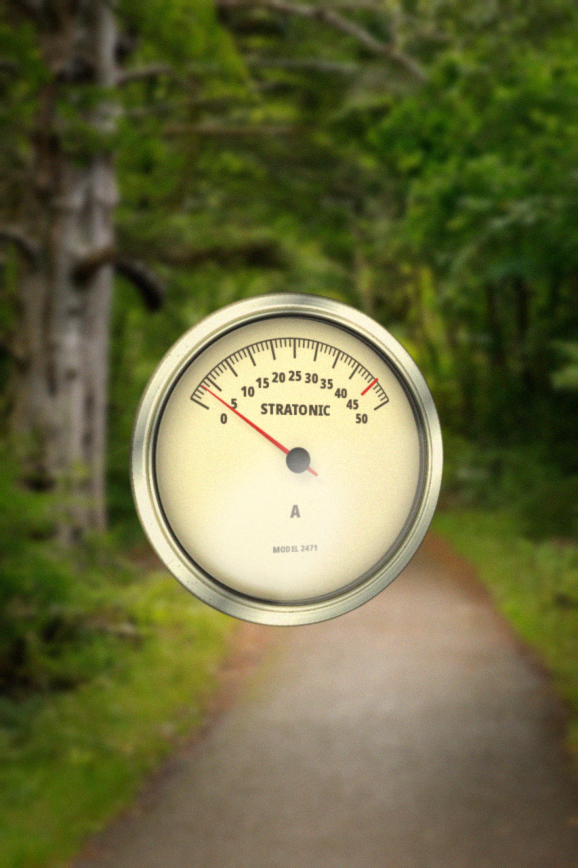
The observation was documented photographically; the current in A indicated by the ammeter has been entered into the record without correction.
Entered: 3 A
